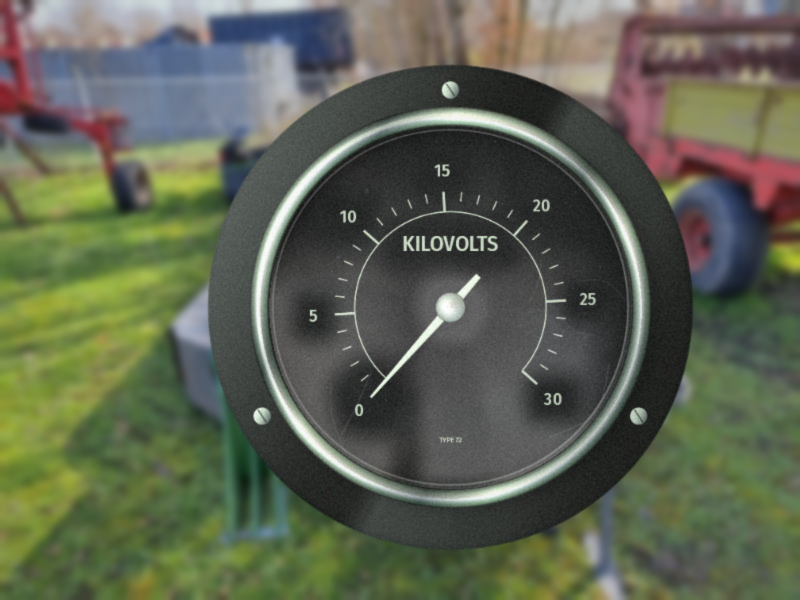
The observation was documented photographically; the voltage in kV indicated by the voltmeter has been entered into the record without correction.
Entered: 0 kV
